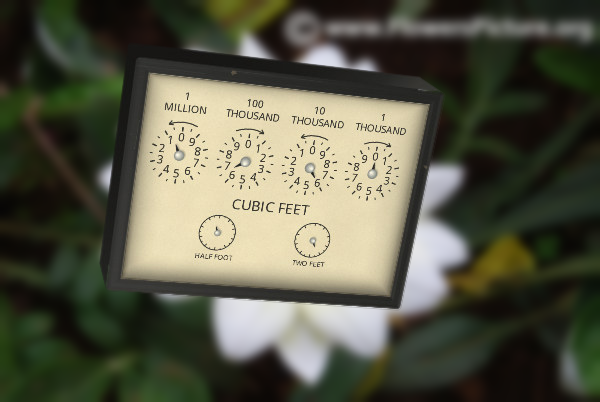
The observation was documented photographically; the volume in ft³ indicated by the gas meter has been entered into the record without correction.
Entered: 66000 ft³
